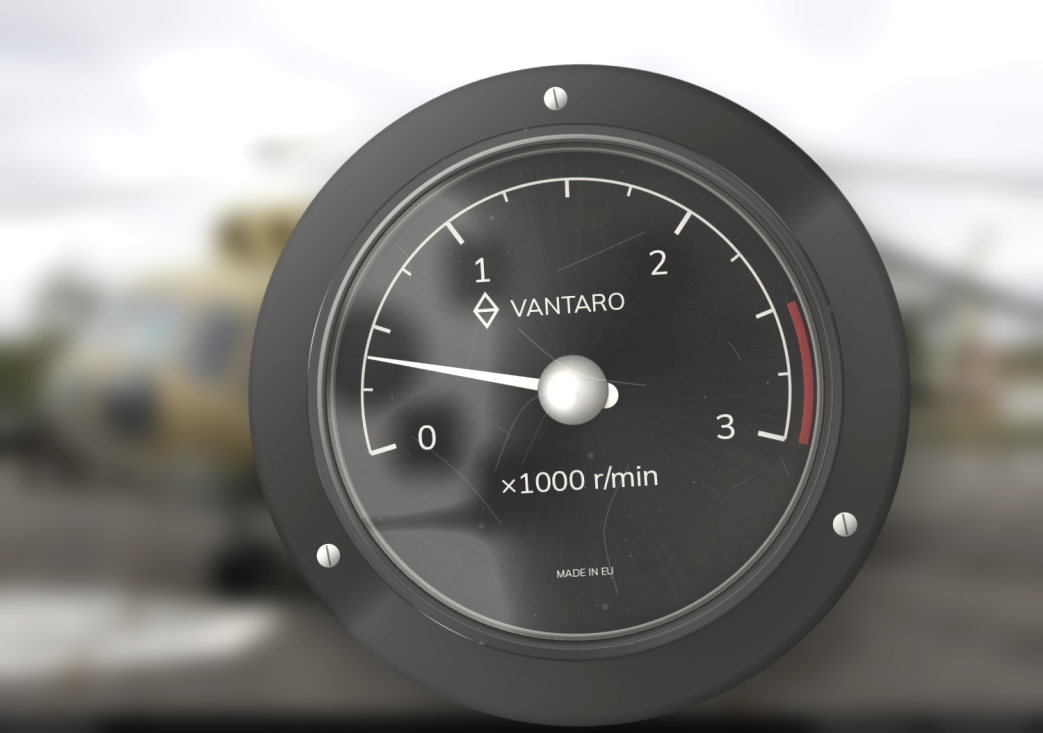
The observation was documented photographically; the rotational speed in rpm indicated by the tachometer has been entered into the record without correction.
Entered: 375 rpm
